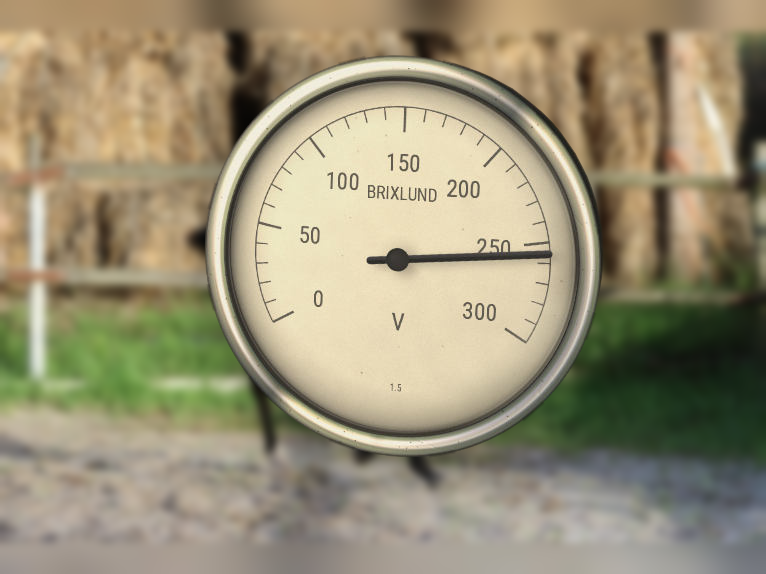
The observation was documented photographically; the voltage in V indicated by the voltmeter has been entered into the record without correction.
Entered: 255 V
